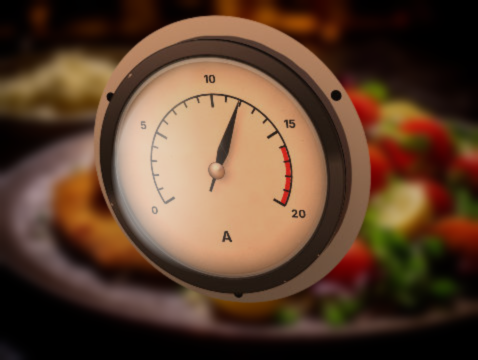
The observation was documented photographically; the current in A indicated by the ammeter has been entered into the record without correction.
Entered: 12 A
